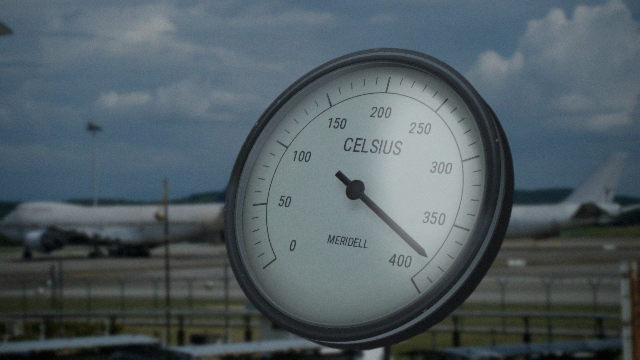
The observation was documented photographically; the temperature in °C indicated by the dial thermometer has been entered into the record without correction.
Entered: 380 °C
